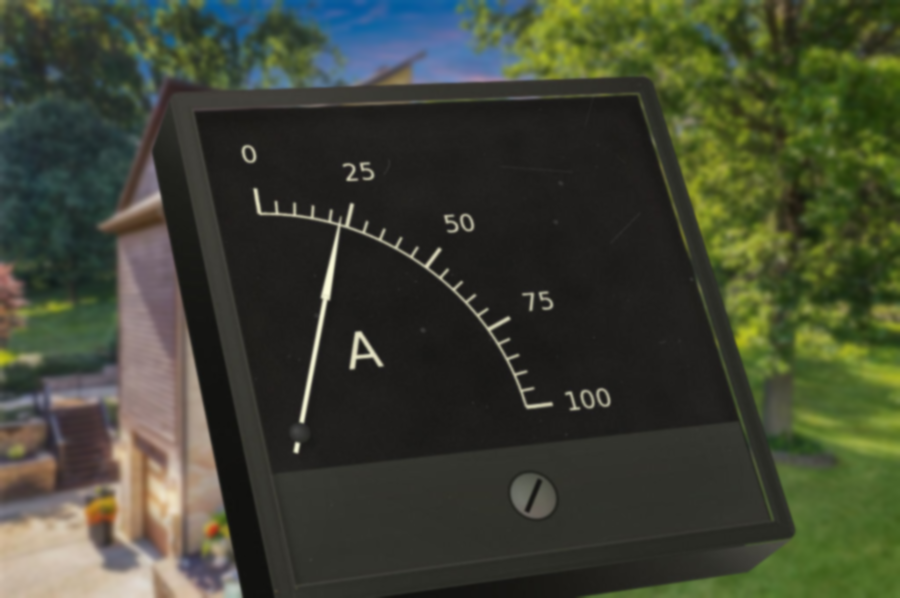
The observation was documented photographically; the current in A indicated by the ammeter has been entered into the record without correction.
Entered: 22.5 A
